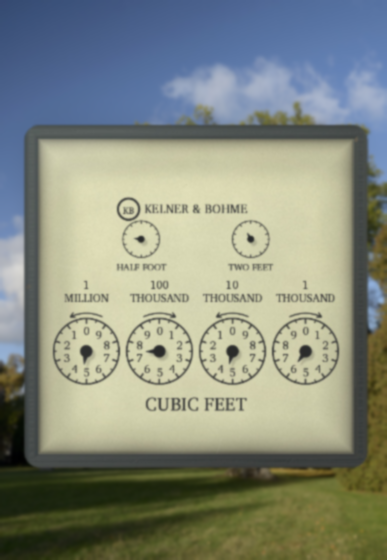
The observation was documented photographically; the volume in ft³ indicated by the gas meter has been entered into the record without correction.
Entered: 474600 ft³
